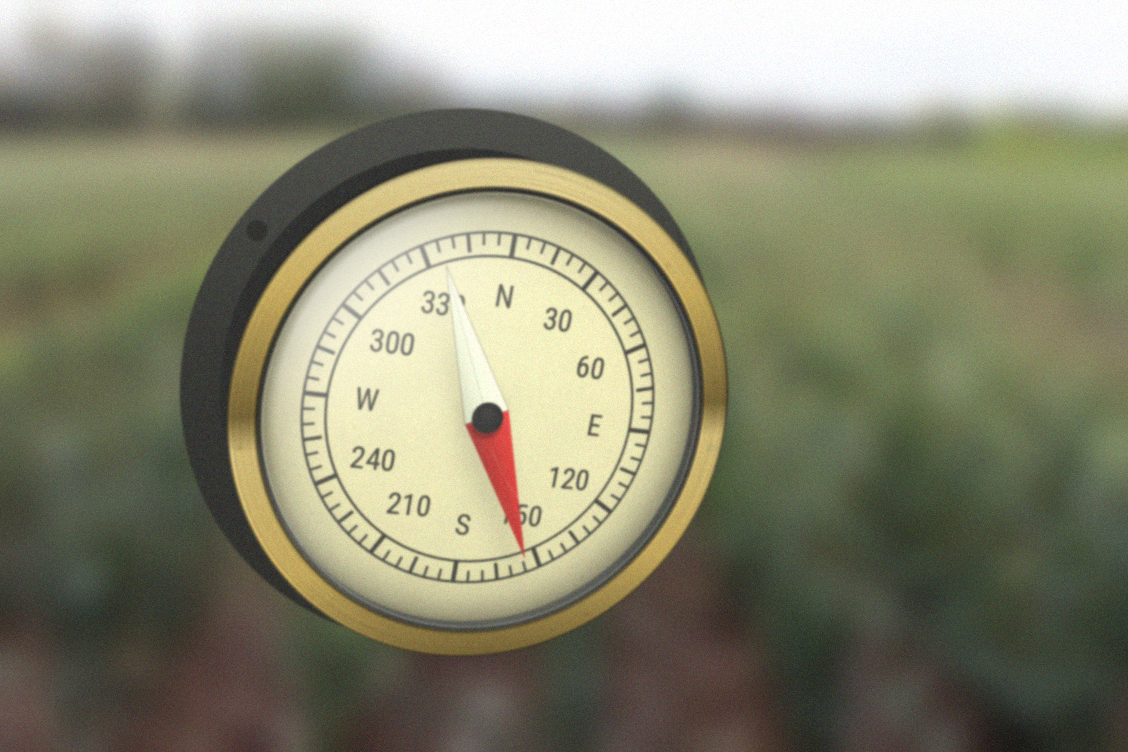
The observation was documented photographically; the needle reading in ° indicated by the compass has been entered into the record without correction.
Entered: 155 °
